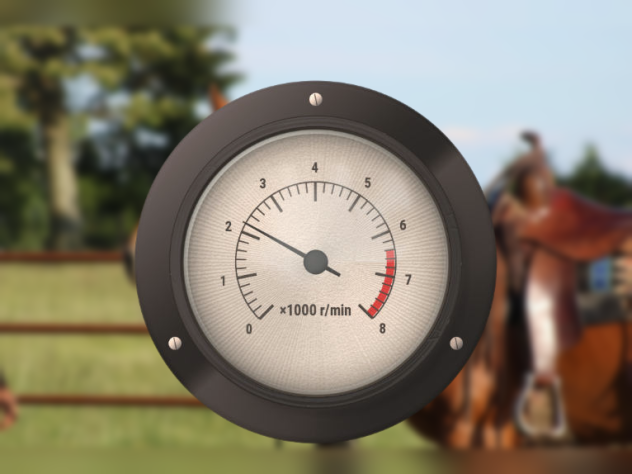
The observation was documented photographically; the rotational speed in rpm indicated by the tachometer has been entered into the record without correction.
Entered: 2200 rpm
